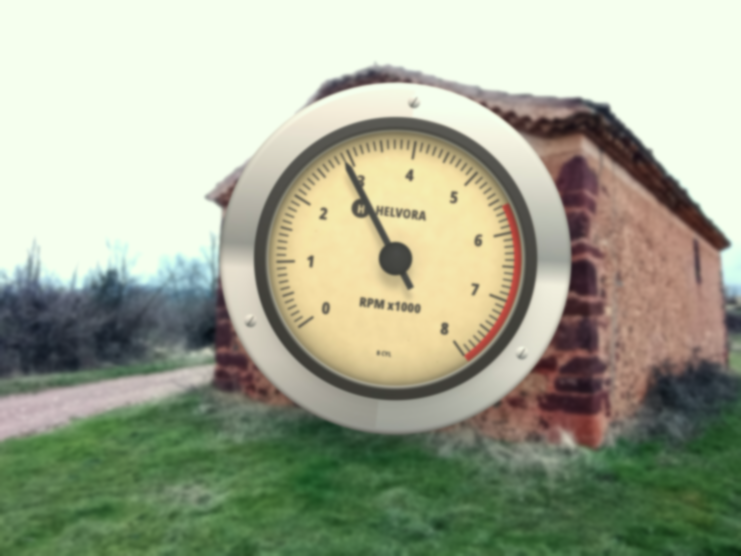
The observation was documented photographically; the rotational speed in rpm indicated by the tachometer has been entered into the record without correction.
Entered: 2900 rpm
